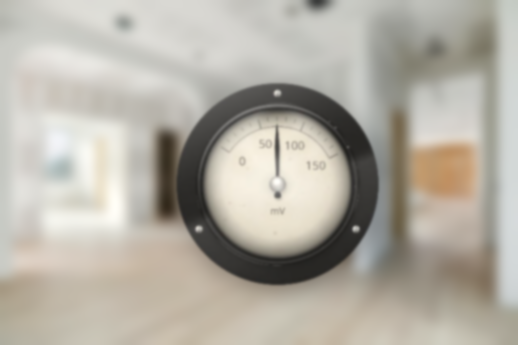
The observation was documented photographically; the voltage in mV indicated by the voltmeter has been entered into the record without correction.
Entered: 70 mV
